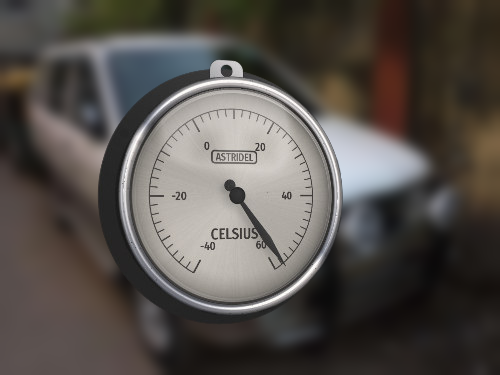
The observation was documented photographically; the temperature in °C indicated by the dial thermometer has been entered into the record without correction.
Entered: 58 °C
